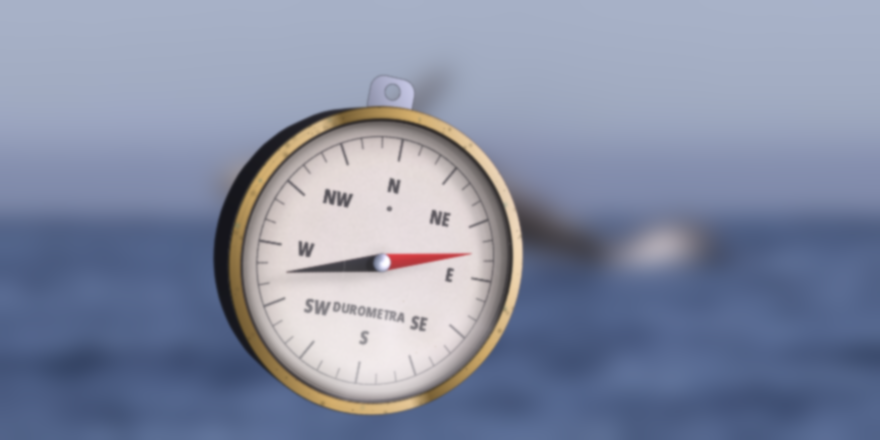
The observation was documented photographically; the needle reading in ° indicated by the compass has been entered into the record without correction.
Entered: 75 °
